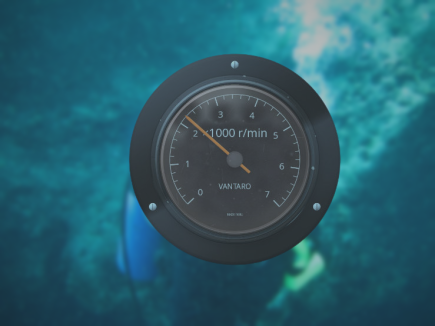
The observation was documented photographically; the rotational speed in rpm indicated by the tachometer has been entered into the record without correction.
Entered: 2200 rpm
